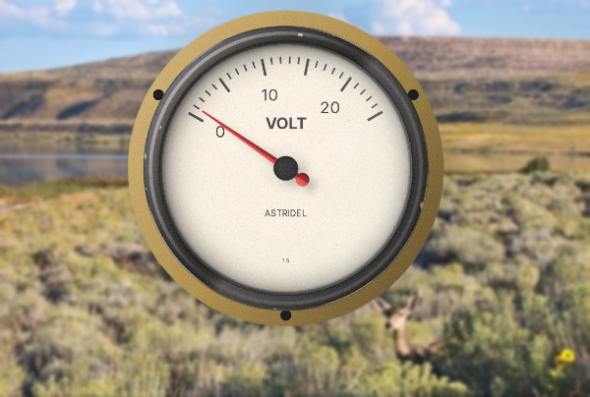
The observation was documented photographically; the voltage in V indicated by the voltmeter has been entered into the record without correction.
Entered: 1 V
